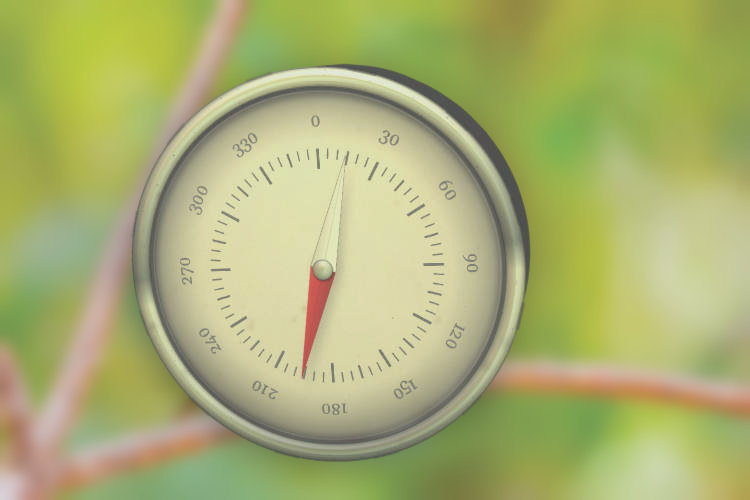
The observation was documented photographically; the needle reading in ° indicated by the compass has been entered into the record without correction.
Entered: 195 °
